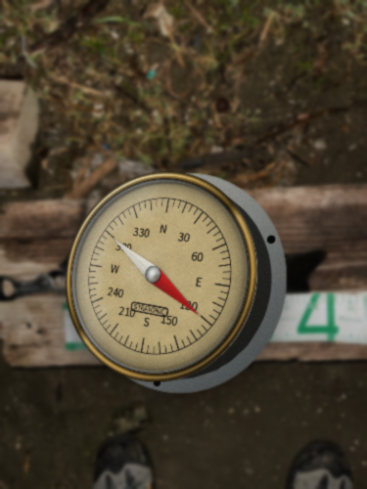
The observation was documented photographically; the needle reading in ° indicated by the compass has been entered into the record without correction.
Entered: 120 °
